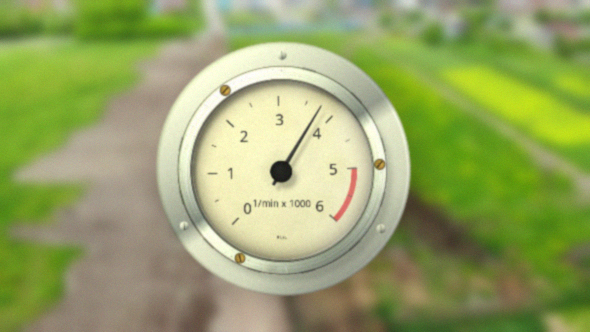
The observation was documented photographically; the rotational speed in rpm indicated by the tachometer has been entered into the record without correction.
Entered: 3750 rpm
